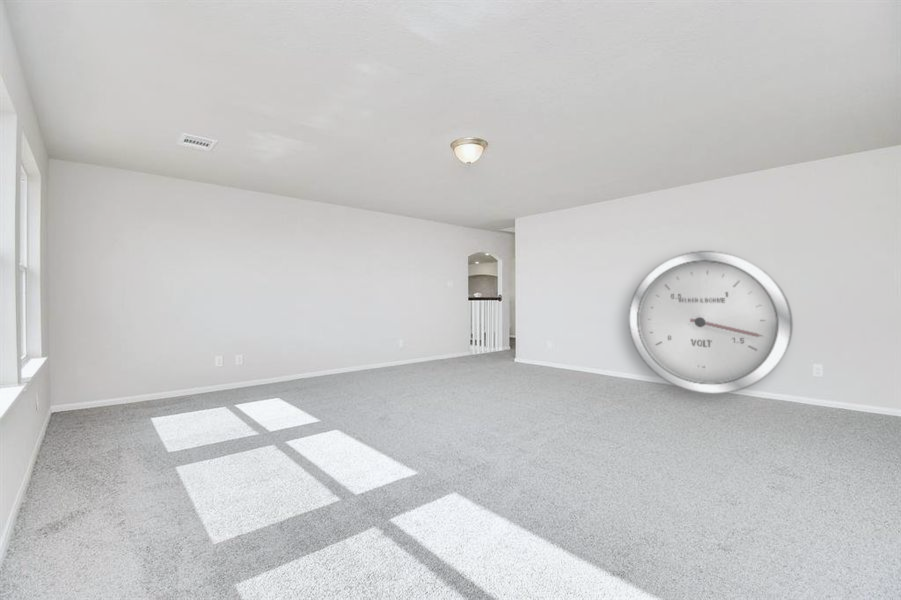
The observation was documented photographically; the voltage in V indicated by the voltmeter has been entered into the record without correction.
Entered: 1.4 V
